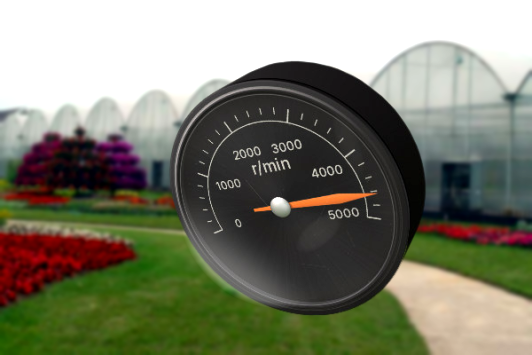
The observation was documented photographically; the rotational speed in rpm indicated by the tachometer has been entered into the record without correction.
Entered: 4600 rpm
